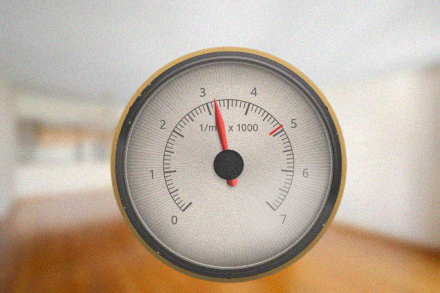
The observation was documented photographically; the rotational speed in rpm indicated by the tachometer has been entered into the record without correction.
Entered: 3200 rpm
